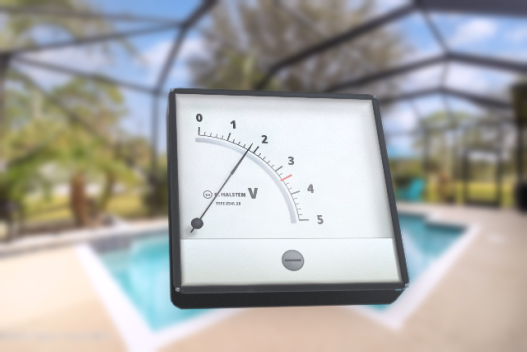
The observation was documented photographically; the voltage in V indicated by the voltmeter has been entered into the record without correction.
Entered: 1.8 V
